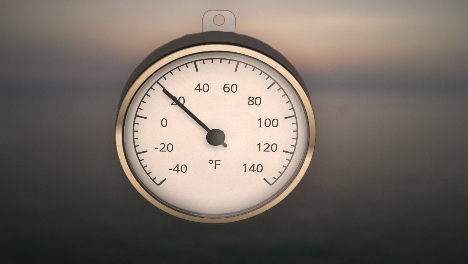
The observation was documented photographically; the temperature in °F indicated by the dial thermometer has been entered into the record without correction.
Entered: 20 °F
